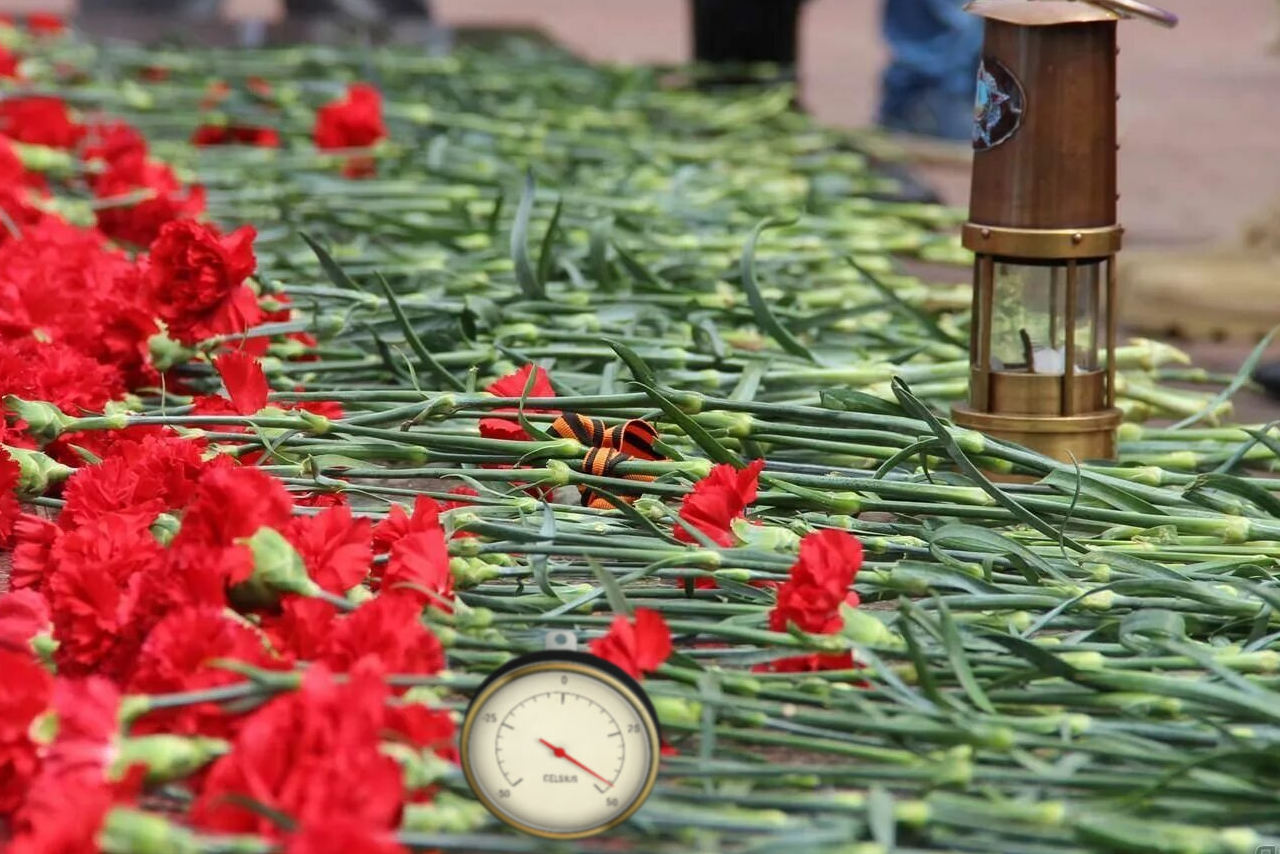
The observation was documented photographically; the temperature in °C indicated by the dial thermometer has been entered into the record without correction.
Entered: 45 °C
